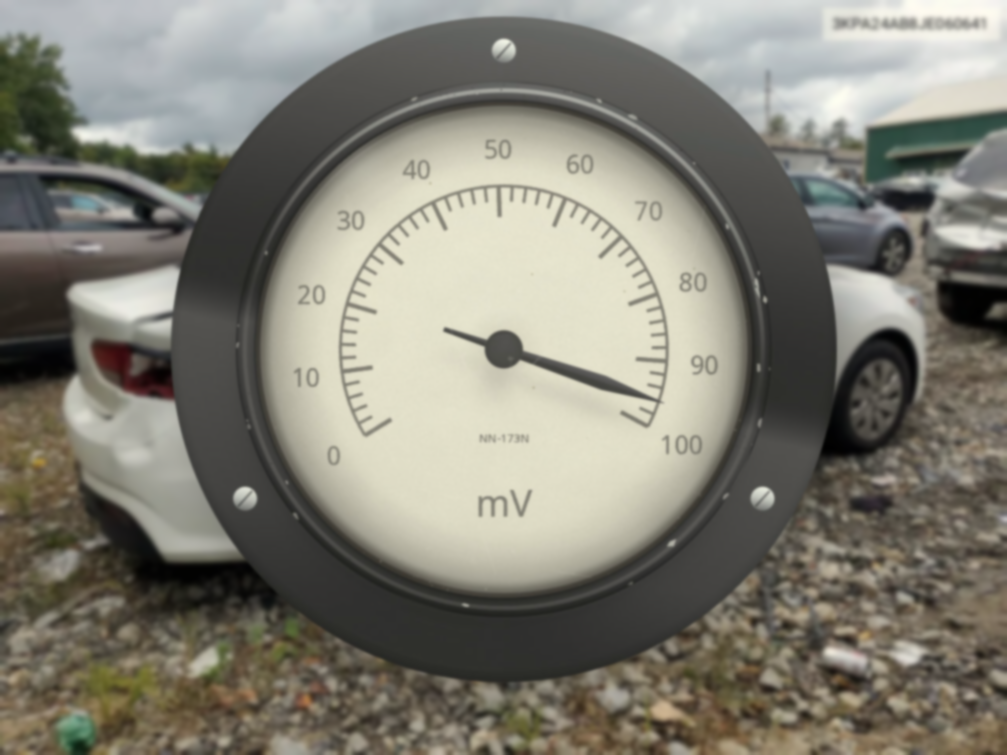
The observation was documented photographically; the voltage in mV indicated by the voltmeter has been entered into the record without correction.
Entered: 96 mV
